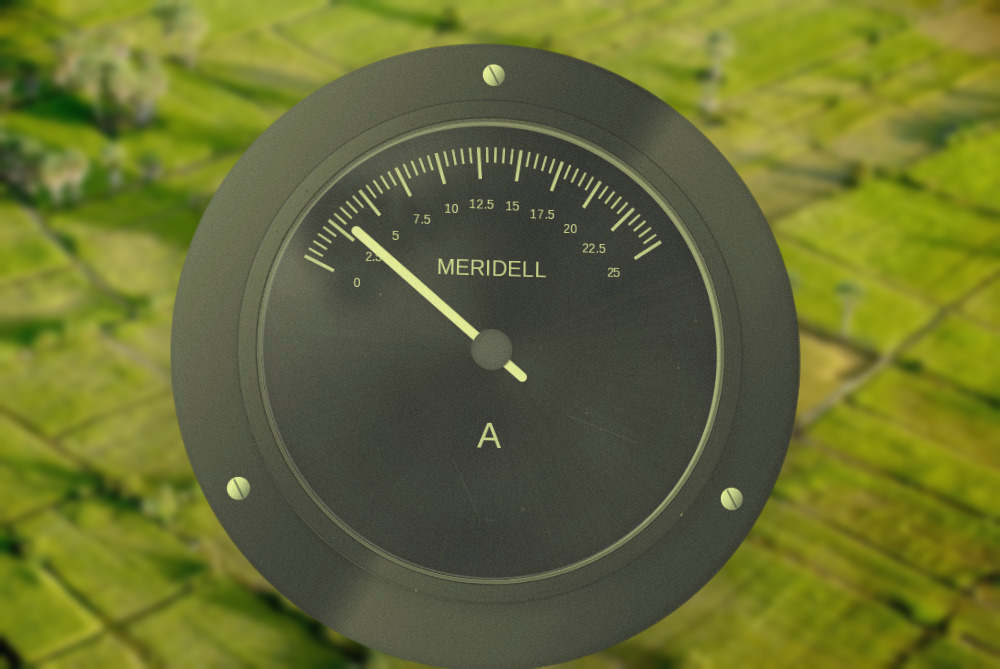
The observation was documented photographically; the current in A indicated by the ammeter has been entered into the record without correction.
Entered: 3 A
